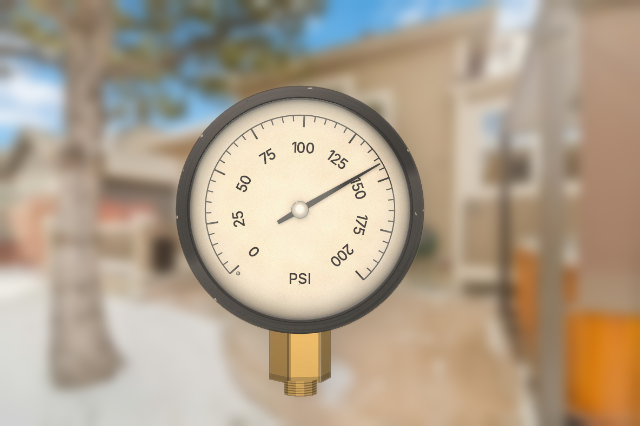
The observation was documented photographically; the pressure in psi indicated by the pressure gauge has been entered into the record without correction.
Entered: 142.5 psi
